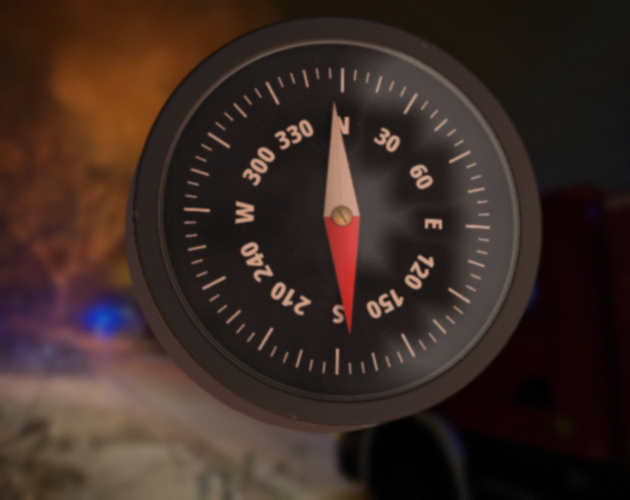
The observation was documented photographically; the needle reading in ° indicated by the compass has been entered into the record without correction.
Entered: 175 °
